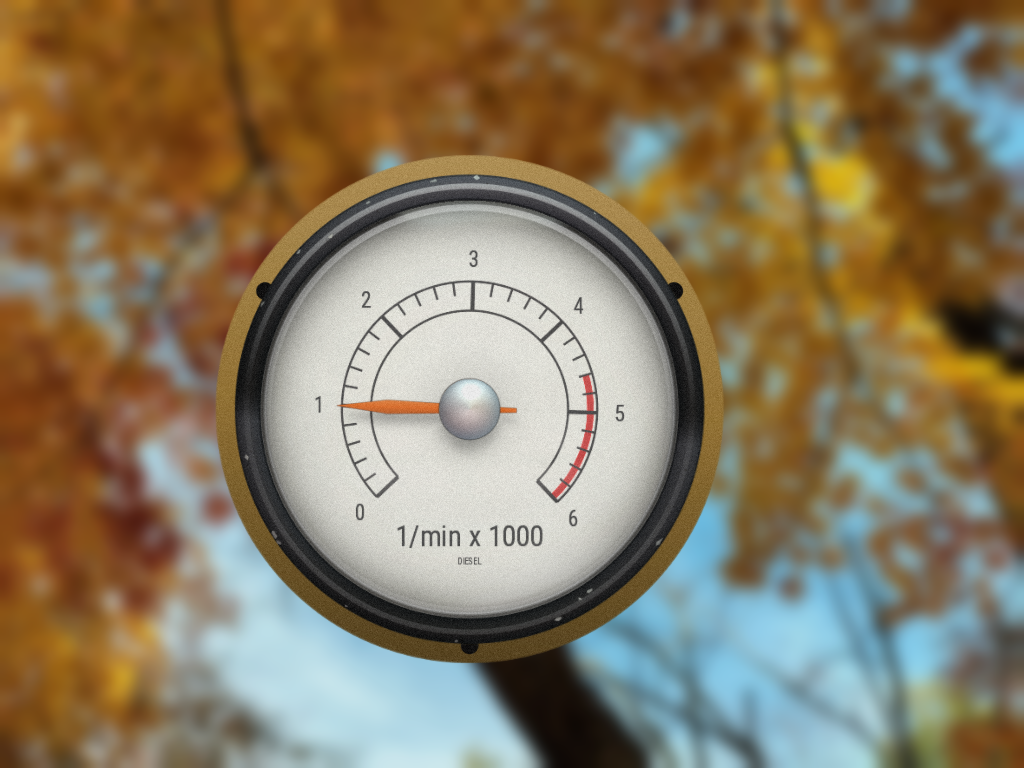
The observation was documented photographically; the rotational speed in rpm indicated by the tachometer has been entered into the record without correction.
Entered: 1000 rpm
